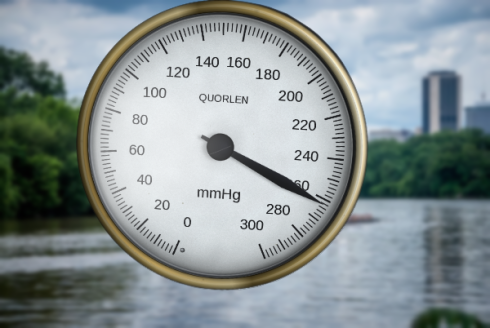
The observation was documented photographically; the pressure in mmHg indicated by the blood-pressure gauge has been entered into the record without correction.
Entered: 262 mmHg
